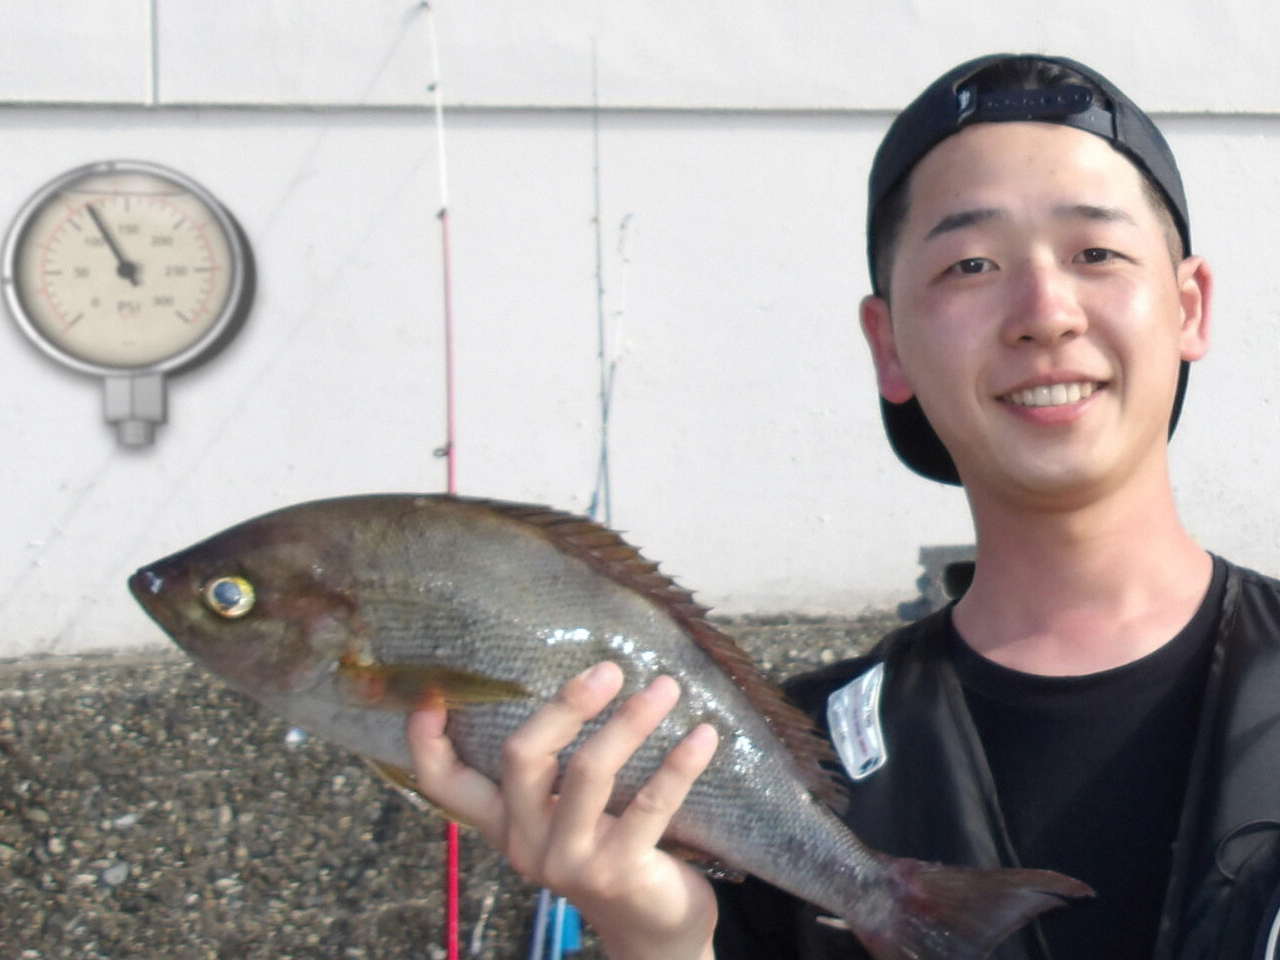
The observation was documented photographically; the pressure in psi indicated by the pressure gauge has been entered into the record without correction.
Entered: 120 psi
